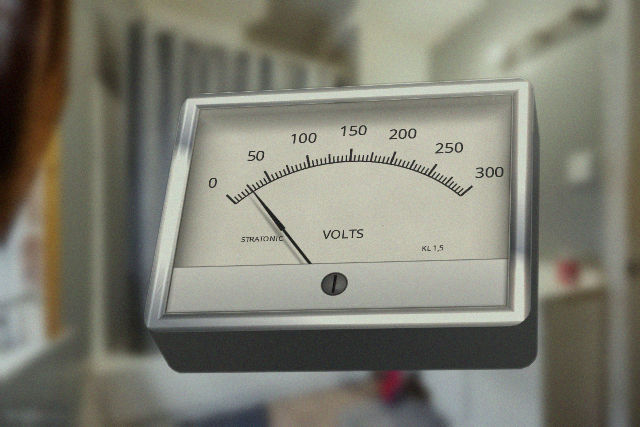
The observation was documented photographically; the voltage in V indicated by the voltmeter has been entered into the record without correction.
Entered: 25 V
